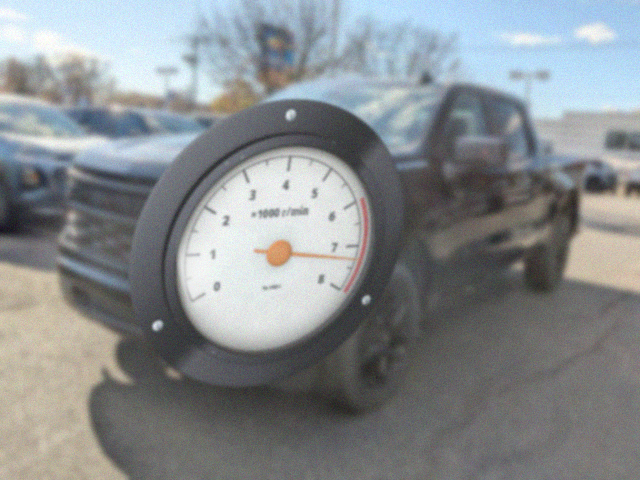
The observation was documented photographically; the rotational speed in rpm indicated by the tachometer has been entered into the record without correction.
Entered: 7250 rpm
